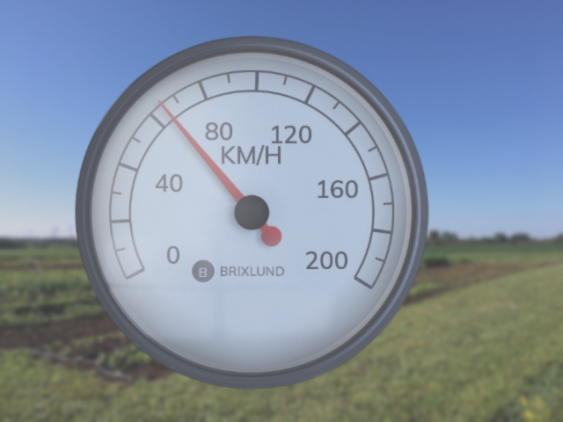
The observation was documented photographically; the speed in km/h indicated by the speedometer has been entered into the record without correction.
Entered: 65 km/h
